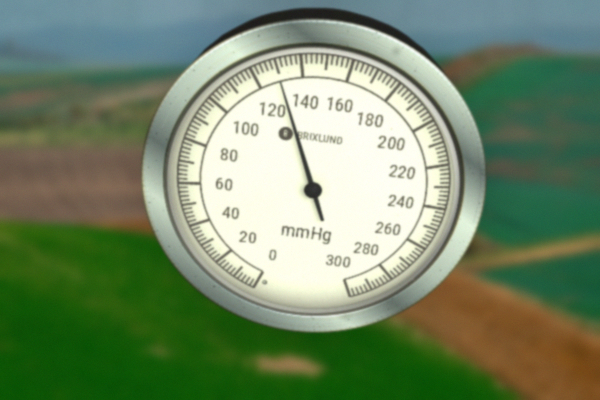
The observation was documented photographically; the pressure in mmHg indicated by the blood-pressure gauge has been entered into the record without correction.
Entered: 130 mmHg
